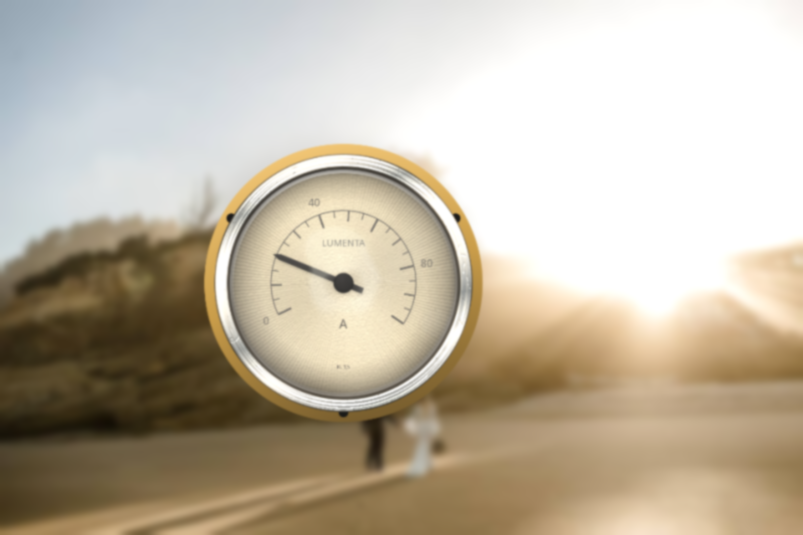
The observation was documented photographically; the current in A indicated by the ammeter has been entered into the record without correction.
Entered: 20 A
